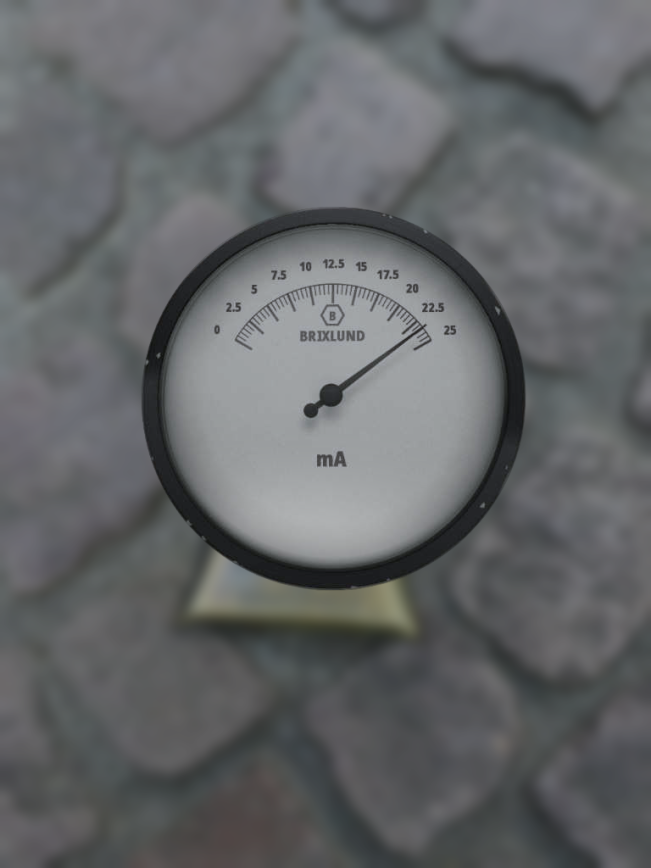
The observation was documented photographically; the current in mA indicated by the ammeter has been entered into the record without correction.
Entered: 23.5 mA
